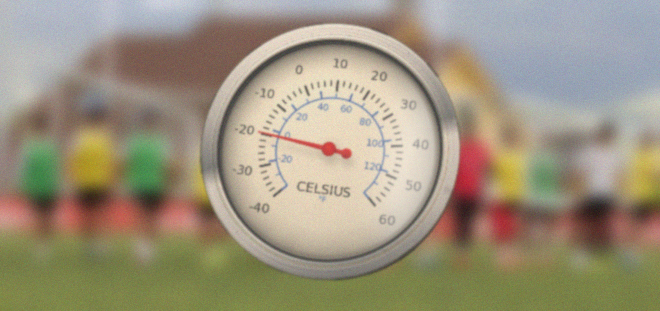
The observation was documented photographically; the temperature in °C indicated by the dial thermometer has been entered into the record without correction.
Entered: -20 °C
